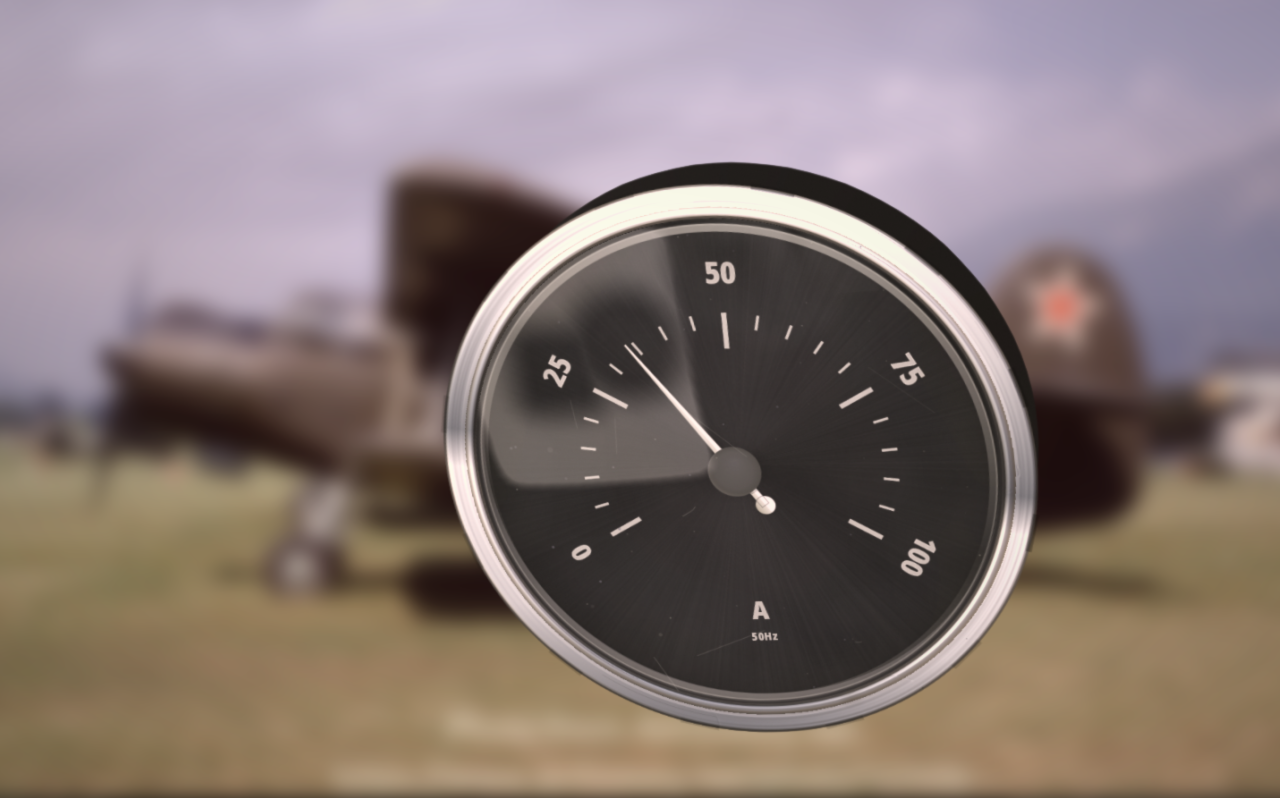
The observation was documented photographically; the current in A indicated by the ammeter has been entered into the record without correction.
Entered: 35 A
